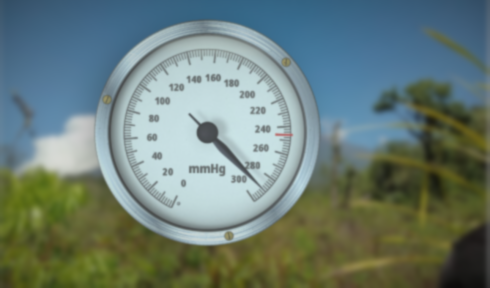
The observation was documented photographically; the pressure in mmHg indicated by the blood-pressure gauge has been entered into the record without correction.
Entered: 290 mmHg
